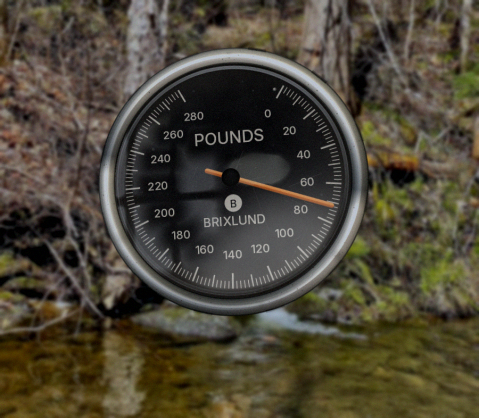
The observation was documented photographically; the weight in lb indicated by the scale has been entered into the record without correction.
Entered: 72 lb
